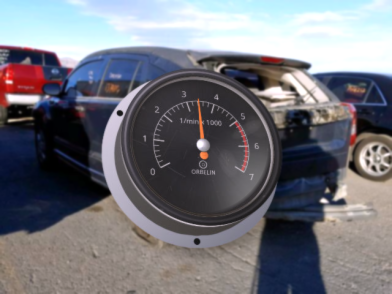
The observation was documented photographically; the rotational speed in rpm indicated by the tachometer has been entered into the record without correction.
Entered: 3400 rpm
